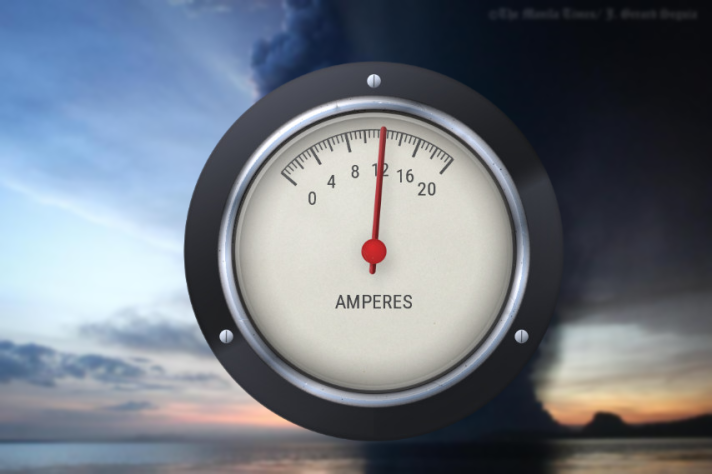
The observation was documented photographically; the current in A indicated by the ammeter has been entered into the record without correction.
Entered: 12 A
